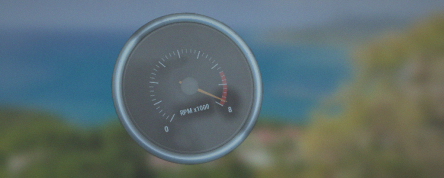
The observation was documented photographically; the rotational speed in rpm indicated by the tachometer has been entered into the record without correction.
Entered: 7800 rpm
